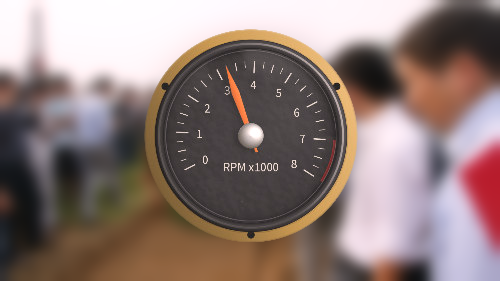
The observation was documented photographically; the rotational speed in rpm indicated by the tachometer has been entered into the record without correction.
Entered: 3250 rpm
